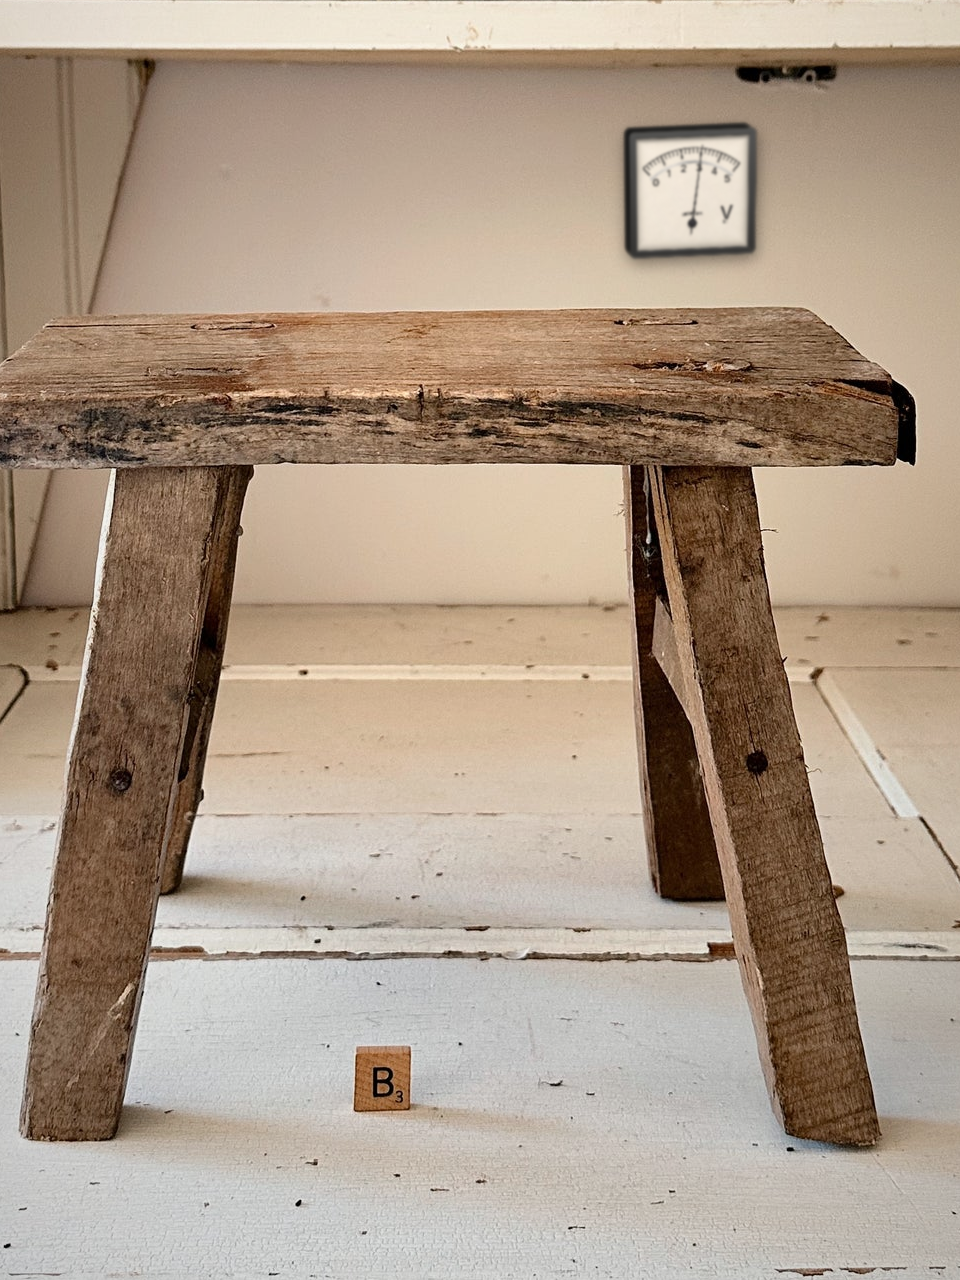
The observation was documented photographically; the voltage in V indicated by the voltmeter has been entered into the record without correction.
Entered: 3 V
